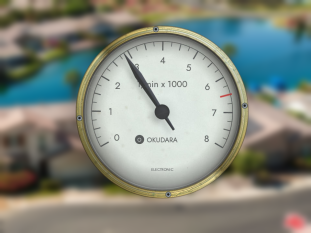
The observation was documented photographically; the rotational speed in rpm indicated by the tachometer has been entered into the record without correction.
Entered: 2875 rpm
